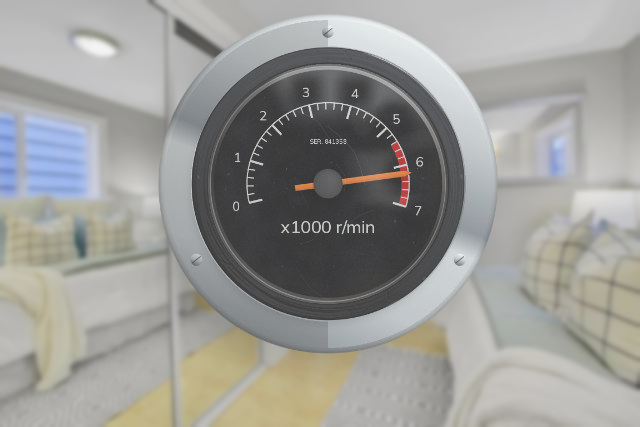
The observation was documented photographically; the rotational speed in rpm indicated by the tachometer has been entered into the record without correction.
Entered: 6200 rpm
